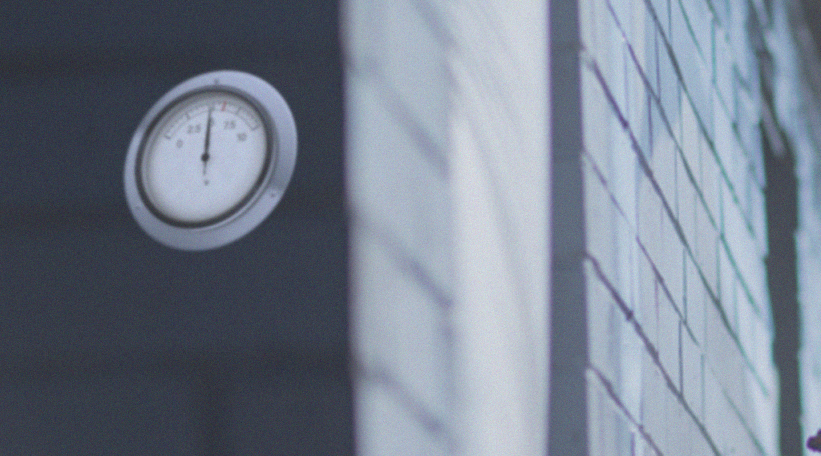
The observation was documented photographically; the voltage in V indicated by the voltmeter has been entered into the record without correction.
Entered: 5 V
